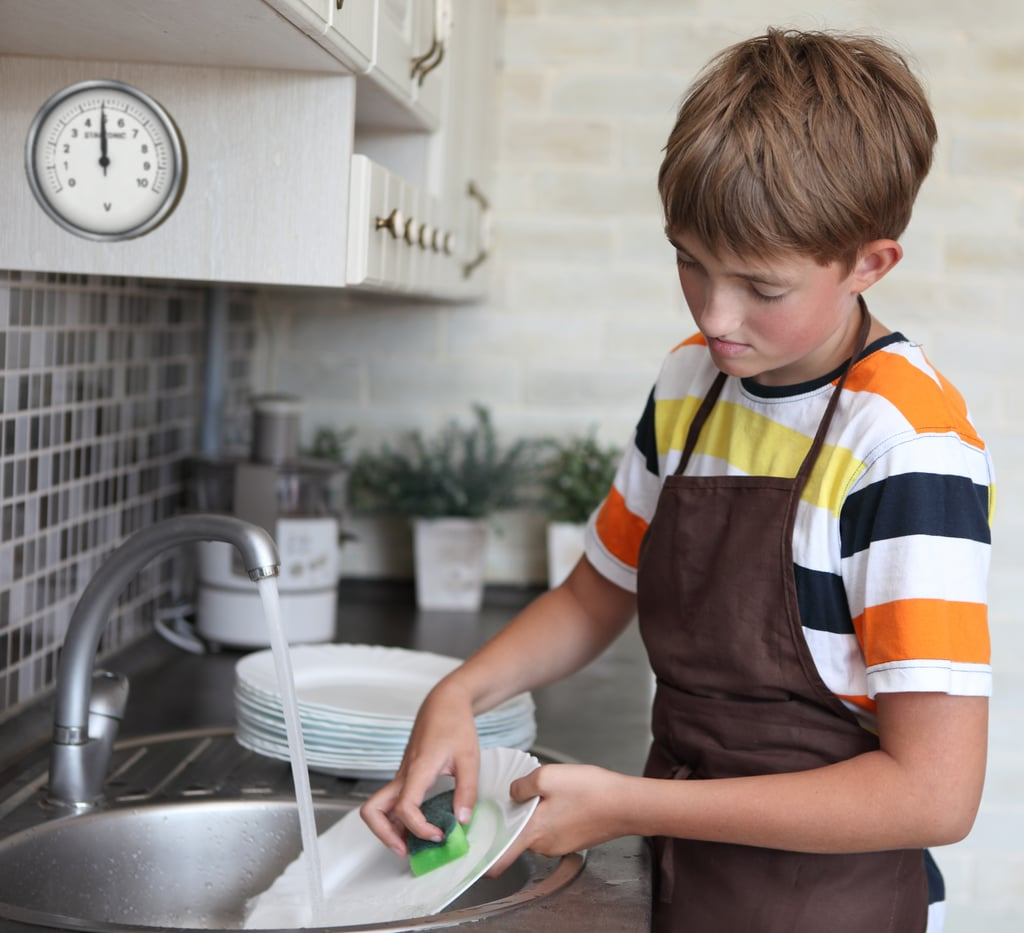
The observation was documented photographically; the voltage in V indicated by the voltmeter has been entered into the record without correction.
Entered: 5 V
